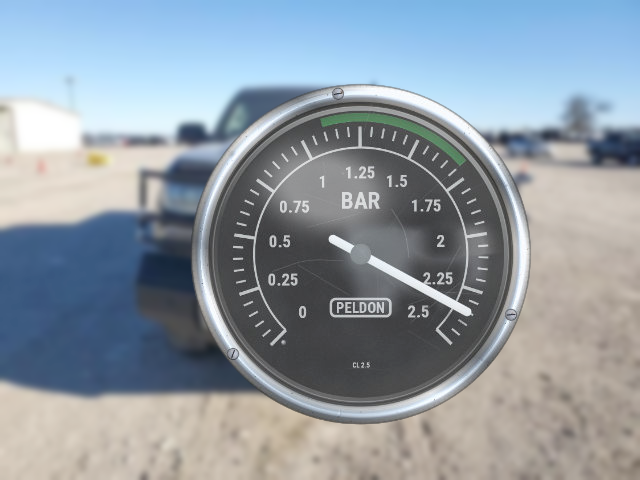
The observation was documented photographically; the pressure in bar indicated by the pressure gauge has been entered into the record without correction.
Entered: 2.35 bar
